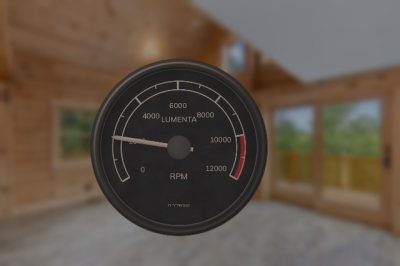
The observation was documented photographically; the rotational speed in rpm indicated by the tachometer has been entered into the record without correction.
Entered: 2000 rpm
